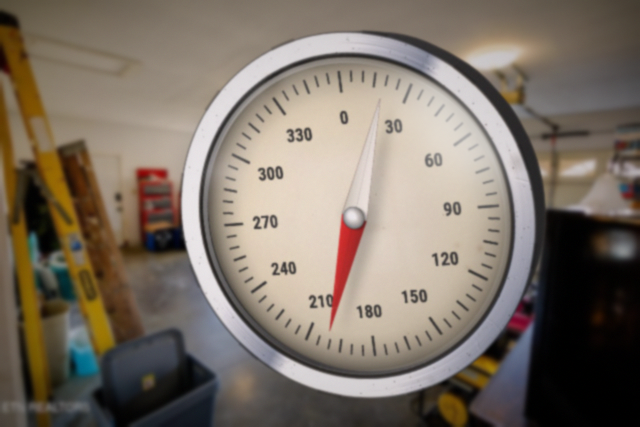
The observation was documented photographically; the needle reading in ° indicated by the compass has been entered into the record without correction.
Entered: 200 °
